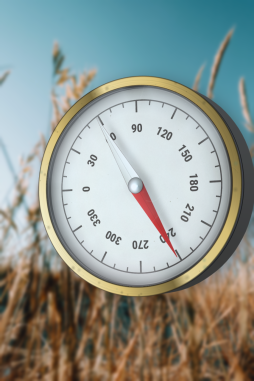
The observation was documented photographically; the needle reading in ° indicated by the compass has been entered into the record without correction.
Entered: 240 °
